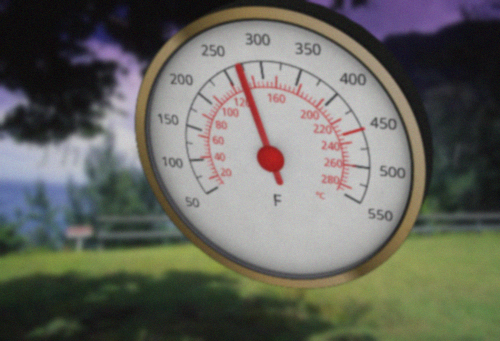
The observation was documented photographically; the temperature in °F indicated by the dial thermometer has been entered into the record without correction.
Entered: 275 °F
